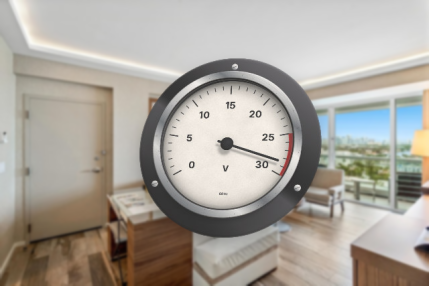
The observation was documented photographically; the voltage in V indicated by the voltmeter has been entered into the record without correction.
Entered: 28.5 V
